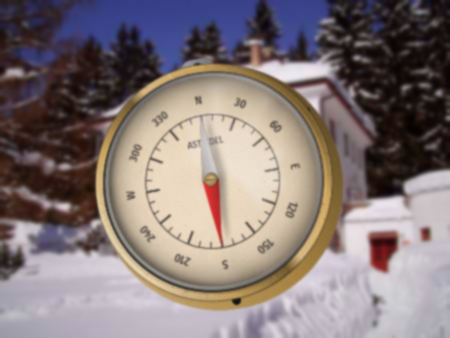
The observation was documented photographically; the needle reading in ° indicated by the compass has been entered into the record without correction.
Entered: 180 °
